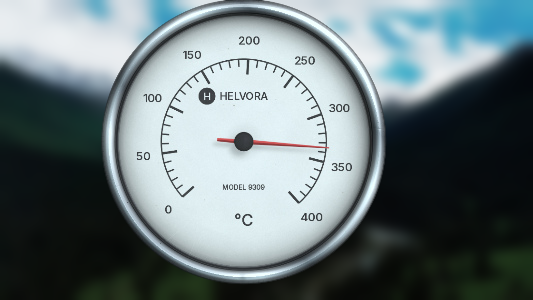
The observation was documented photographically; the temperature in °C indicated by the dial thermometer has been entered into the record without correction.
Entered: 335 °C
